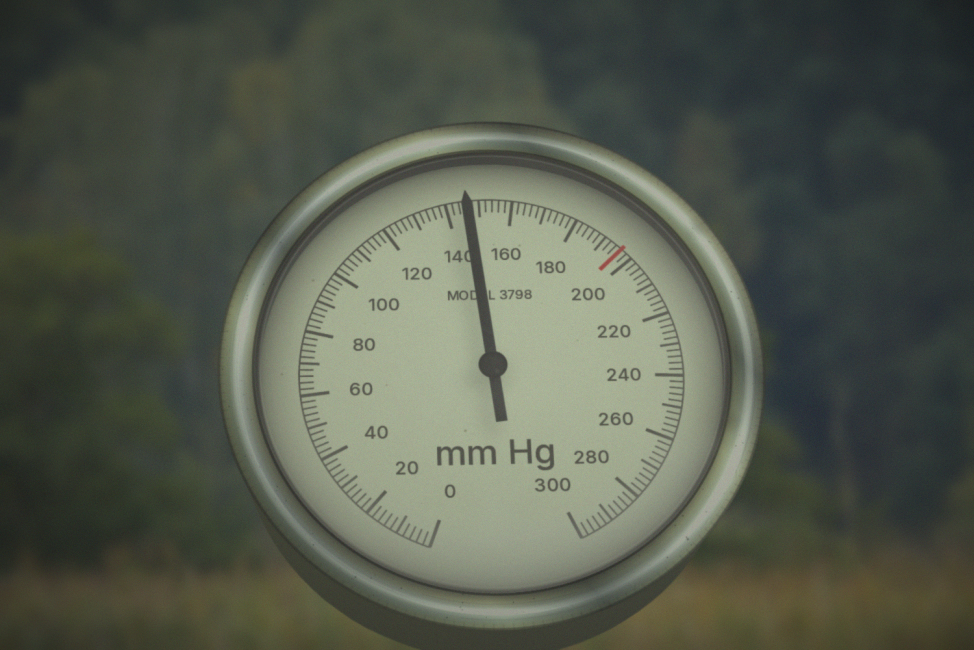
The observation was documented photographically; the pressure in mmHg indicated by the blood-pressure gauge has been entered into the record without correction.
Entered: 146 mmHg
